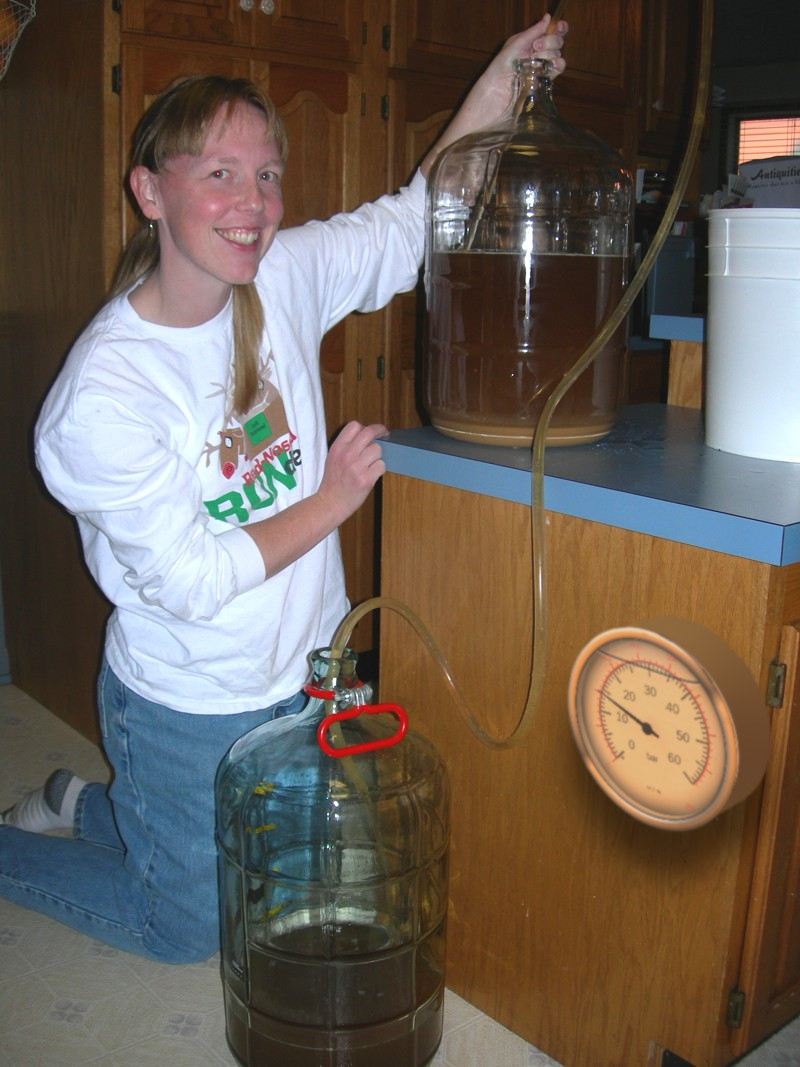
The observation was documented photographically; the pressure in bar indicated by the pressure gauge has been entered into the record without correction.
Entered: 15 bar
